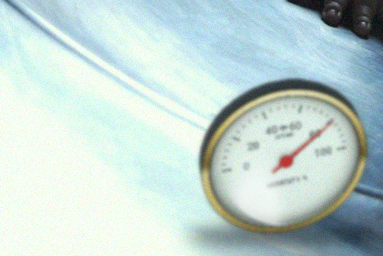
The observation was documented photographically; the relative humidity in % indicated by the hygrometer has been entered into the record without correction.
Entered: 80 %
